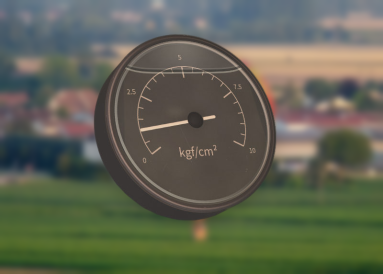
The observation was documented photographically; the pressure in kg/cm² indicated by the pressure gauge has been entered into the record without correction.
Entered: 1 kg/cm²
